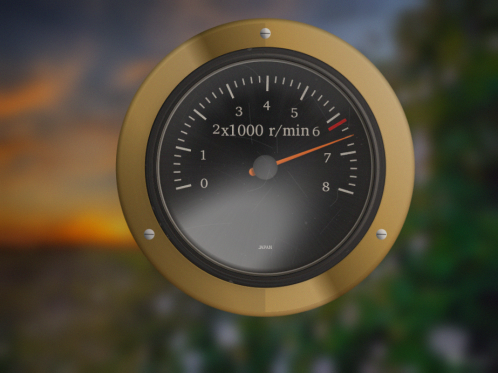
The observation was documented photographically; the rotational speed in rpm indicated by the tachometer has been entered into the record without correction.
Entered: 6600 rpm
